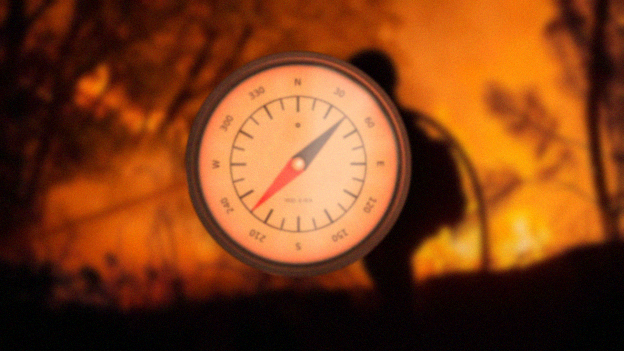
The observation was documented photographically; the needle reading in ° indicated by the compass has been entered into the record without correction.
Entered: 225 °
